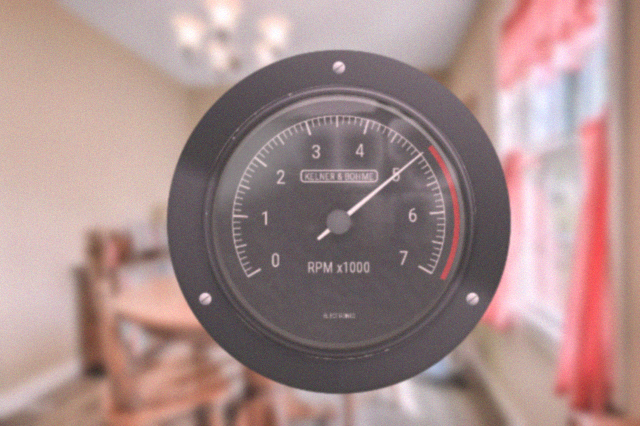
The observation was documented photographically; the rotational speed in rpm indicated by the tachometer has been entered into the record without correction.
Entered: 5000 rpm
